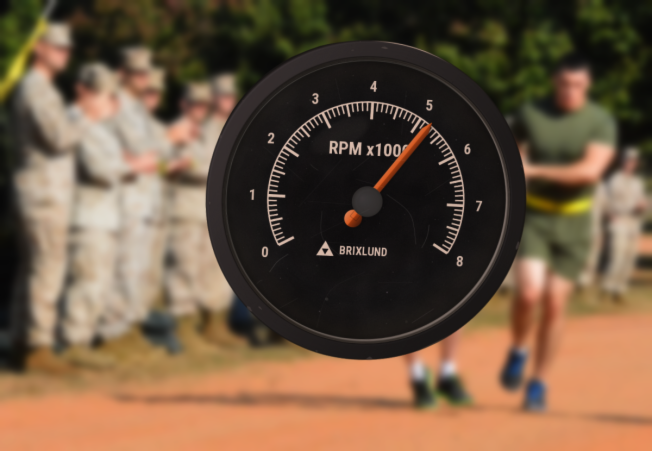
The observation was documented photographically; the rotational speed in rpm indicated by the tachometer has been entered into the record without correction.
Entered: 5200 rpm
